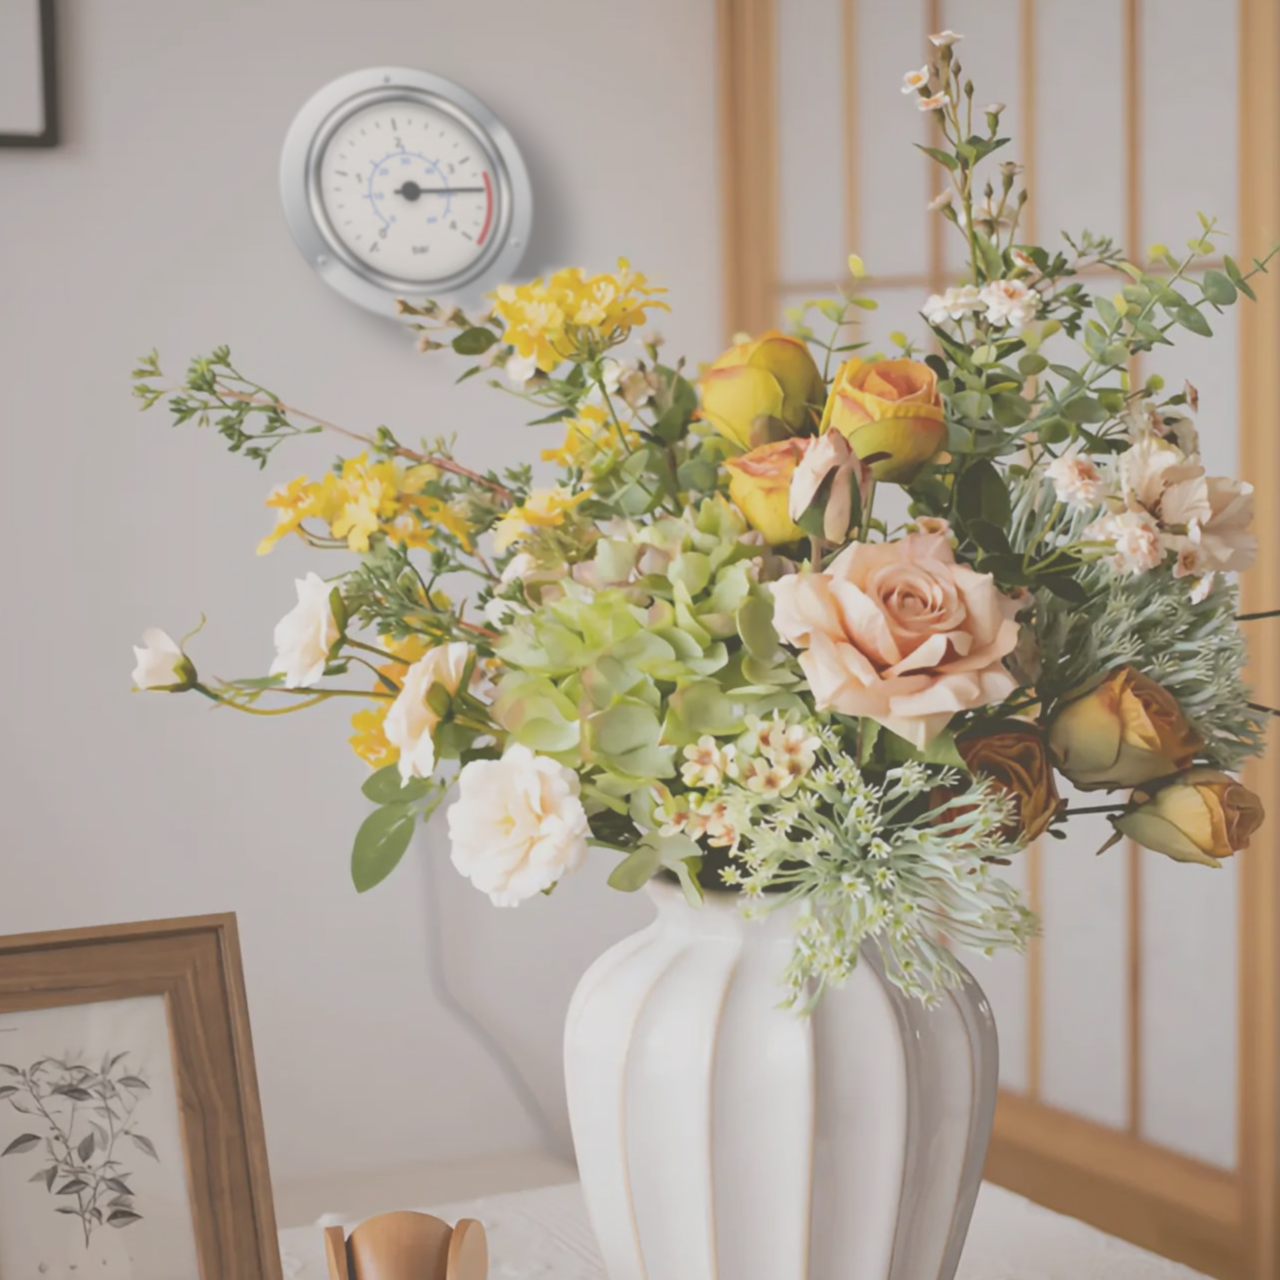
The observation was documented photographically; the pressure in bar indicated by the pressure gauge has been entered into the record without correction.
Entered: 3.4 bar
